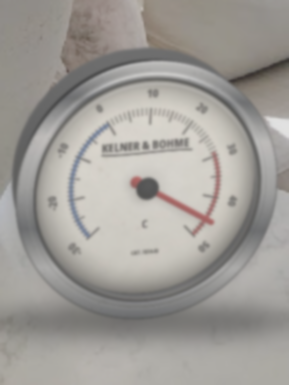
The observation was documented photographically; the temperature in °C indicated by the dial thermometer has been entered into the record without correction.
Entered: 45 °C
